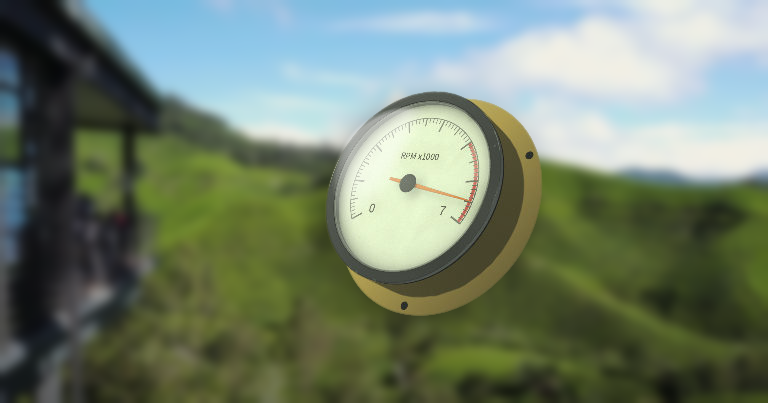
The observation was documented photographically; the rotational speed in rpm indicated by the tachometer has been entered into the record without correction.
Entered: 6500 rpm
